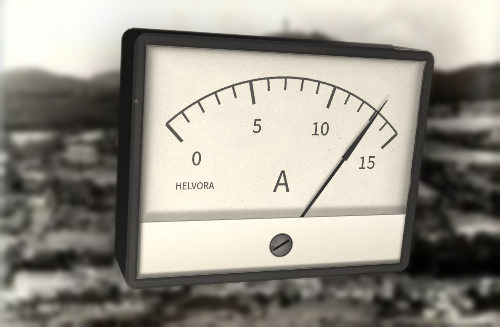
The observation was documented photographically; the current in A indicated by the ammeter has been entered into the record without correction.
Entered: 13 A
